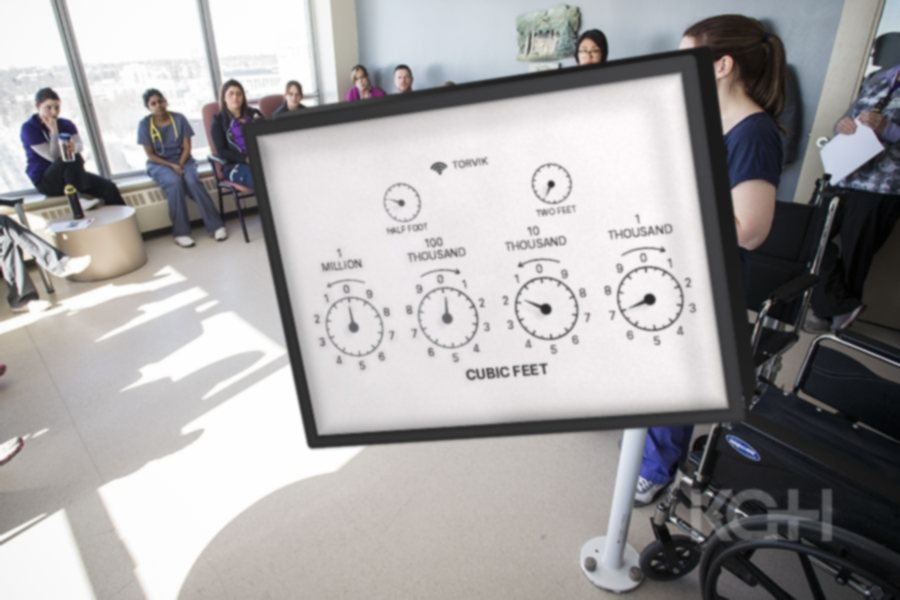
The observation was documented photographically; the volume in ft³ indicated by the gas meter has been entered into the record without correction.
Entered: 1700 ft³
